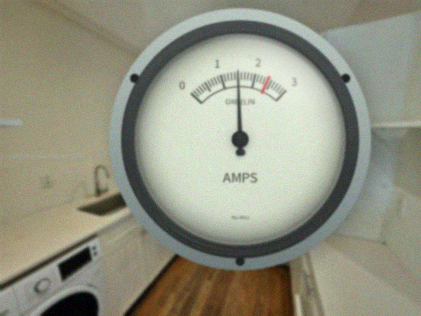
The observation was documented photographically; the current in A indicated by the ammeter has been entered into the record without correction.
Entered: 1.5 A
